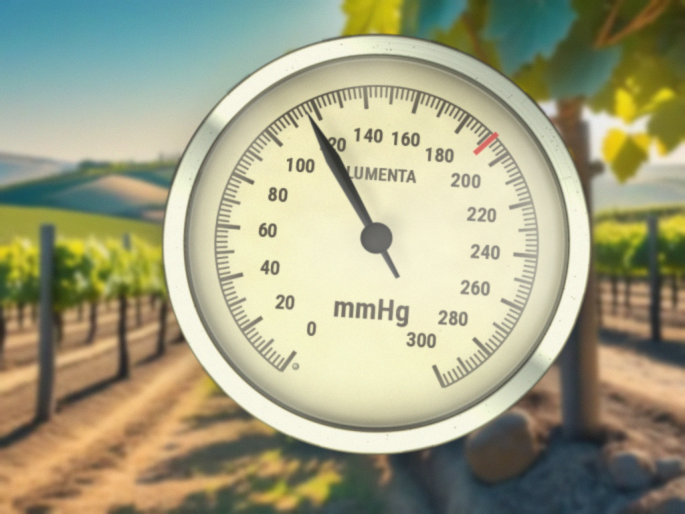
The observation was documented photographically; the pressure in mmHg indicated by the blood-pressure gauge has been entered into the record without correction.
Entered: 116 mmHg
